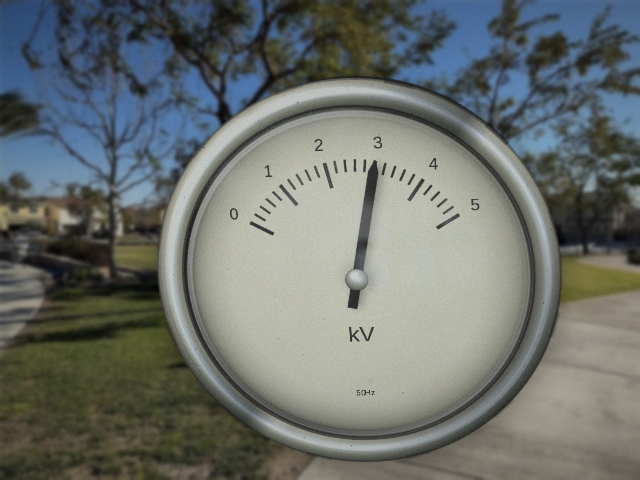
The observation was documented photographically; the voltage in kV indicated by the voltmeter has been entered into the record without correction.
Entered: 3 kV
